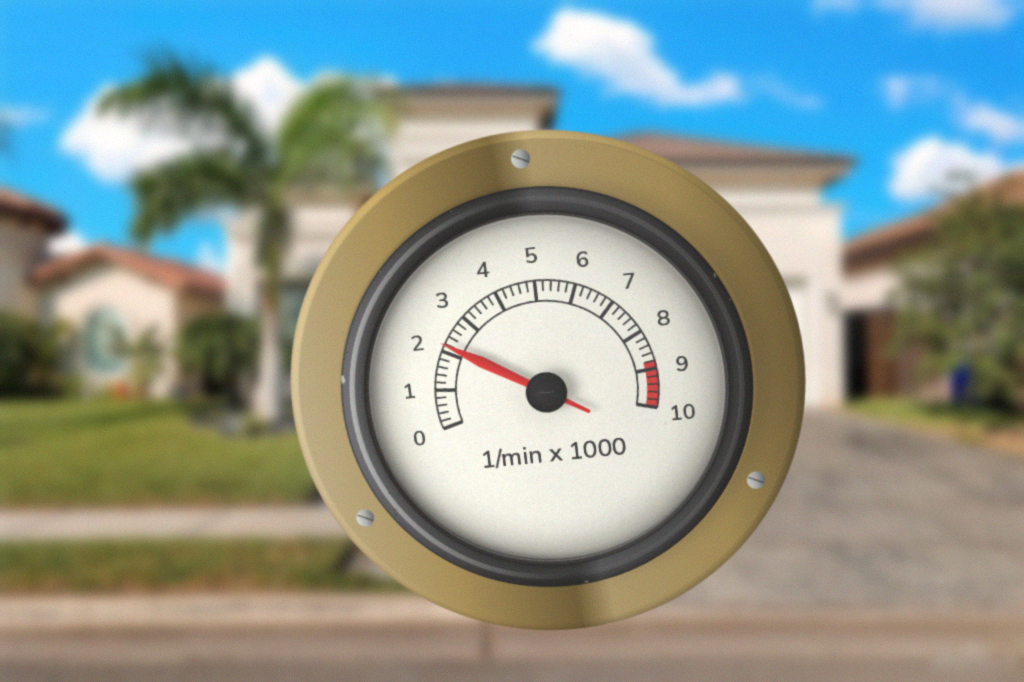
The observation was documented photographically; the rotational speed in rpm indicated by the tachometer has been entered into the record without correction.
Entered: 2200 rpm
